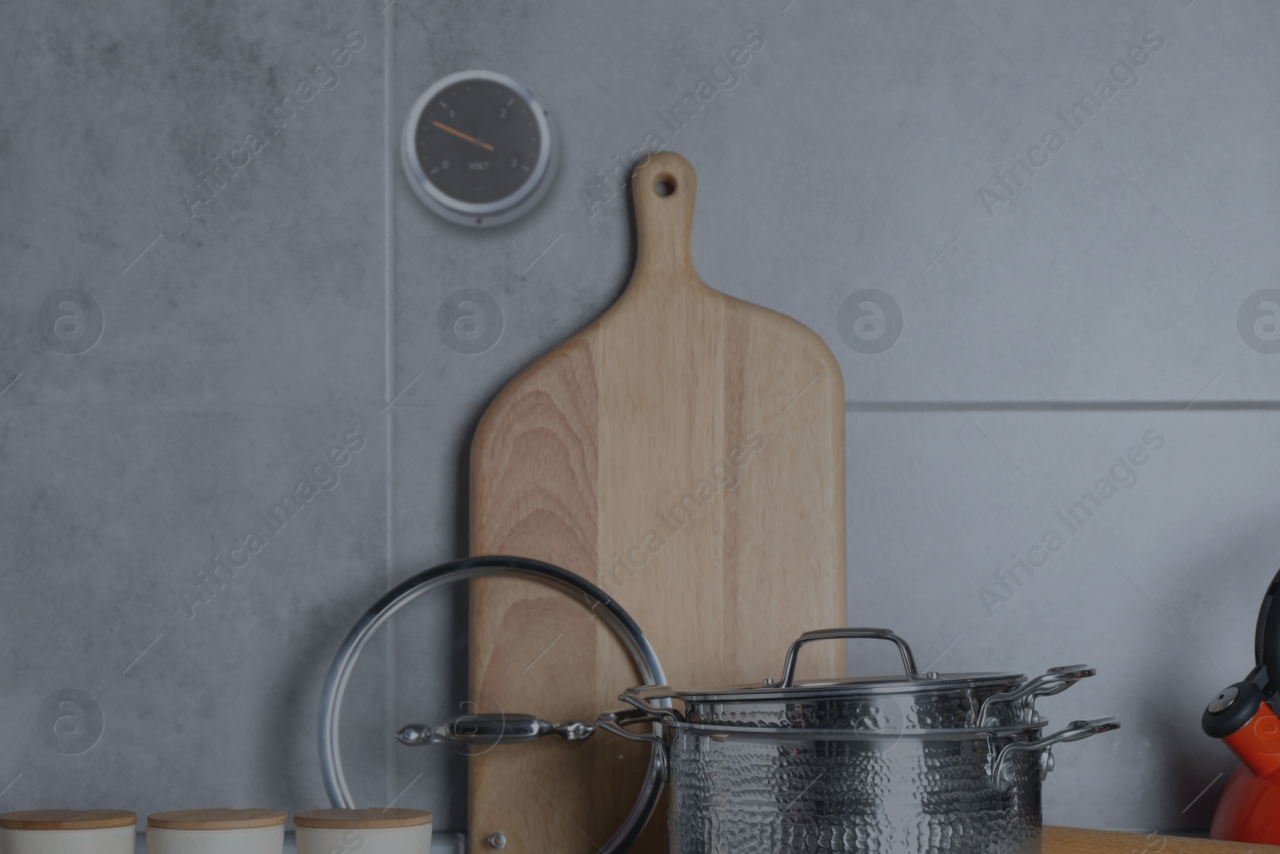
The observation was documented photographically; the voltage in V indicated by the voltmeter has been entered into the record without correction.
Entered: 0.7 V
